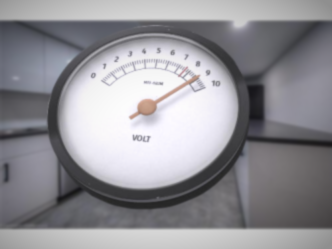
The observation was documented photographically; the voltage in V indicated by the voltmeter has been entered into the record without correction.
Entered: 9 V
